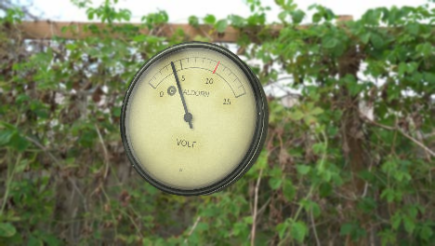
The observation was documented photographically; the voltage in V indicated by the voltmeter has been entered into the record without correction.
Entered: 4 V
